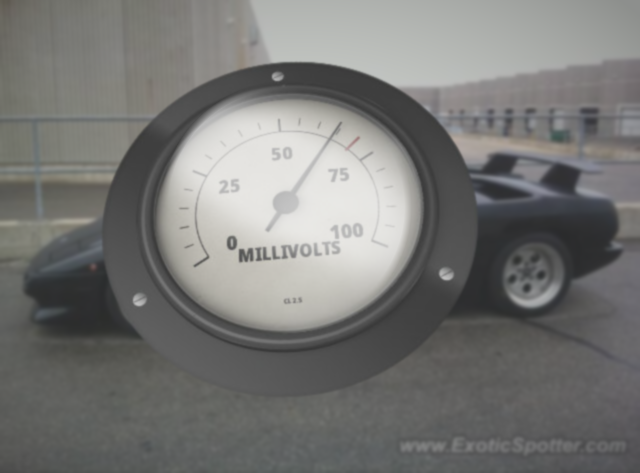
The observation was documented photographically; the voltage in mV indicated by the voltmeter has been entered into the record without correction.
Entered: 65 mV
